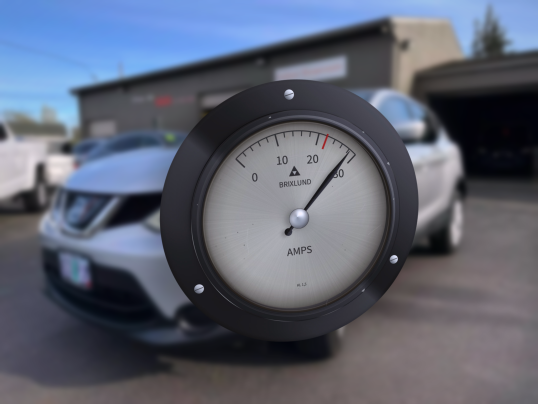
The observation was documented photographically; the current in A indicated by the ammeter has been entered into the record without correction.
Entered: 28 A
